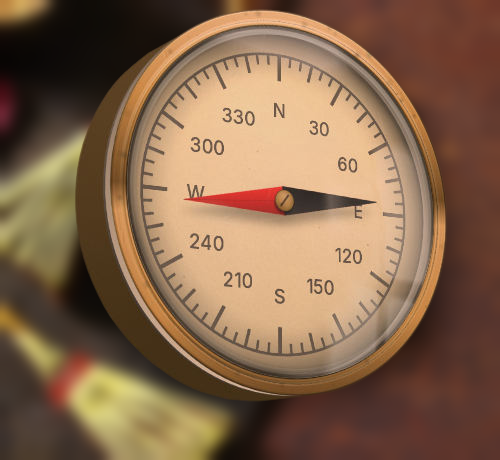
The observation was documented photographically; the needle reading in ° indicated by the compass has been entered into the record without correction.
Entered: 265 °
